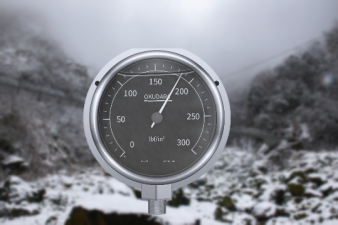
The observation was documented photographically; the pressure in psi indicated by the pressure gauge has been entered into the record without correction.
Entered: 185 psi
